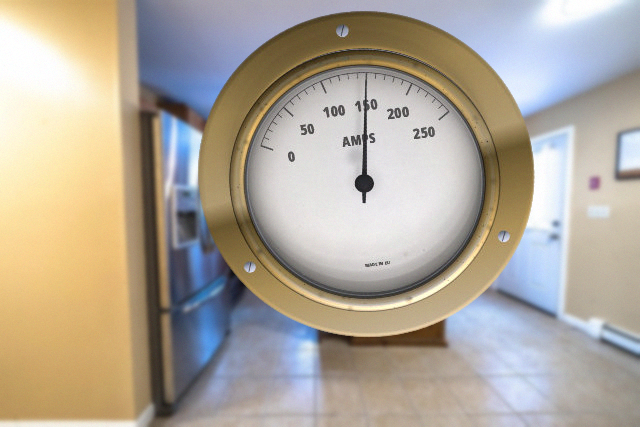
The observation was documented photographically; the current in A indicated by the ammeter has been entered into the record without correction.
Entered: 150 A
